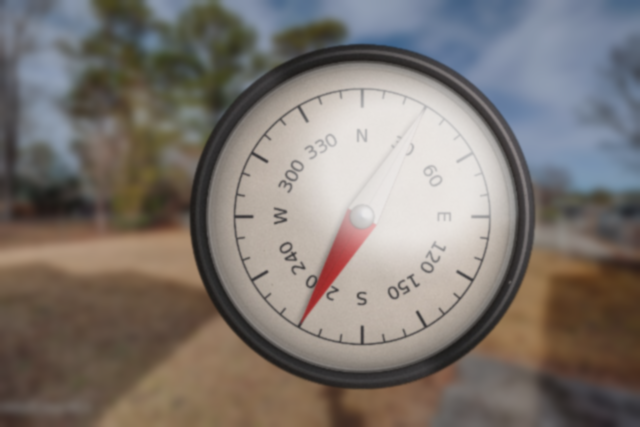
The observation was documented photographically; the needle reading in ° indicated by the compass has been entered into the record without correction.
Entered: 210 °
